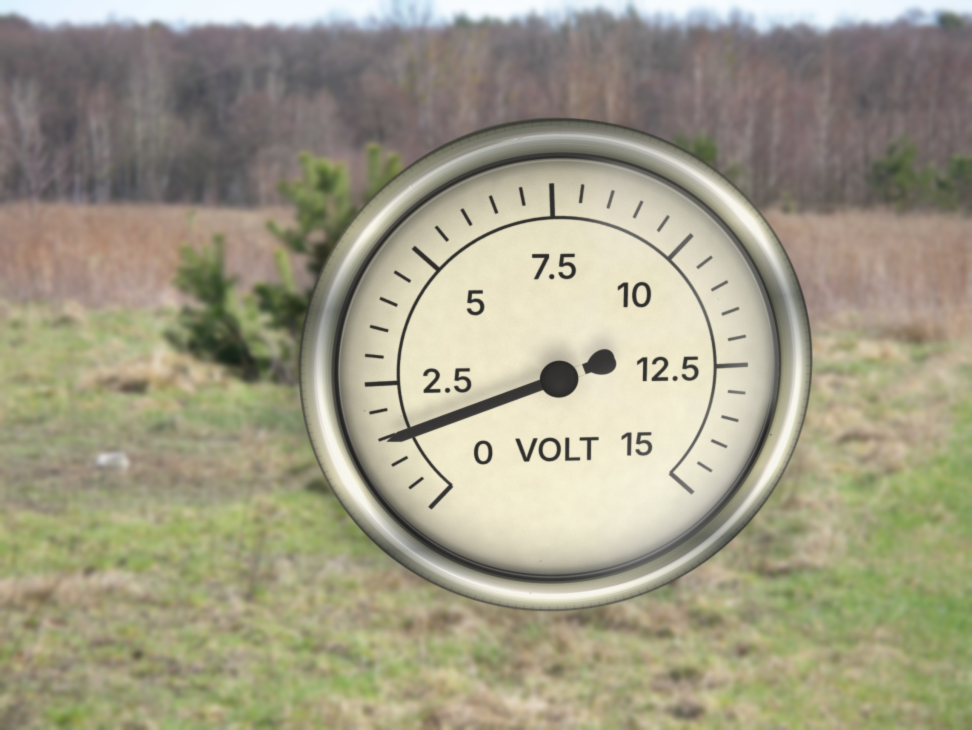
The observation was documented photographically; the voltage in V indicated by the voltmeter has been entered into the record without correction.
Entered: 1.5 V
